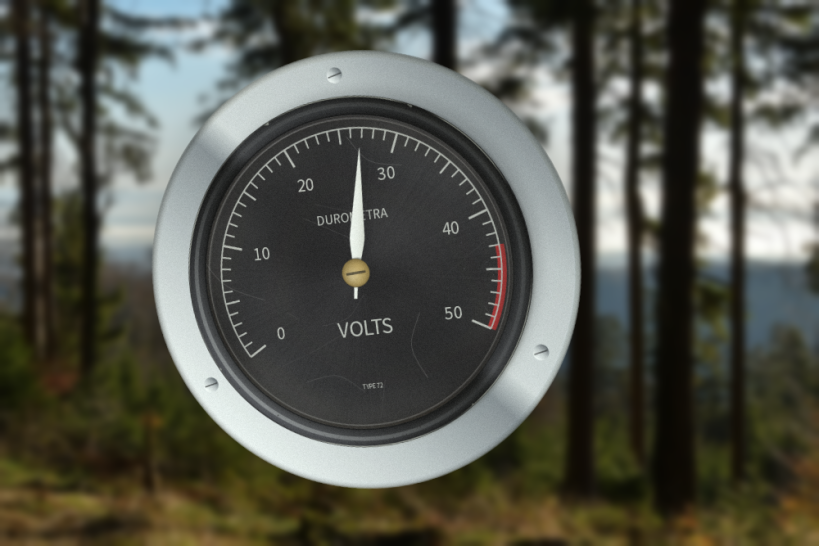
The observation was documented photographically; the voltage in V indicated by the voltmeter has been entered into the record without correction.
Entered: 27 V
